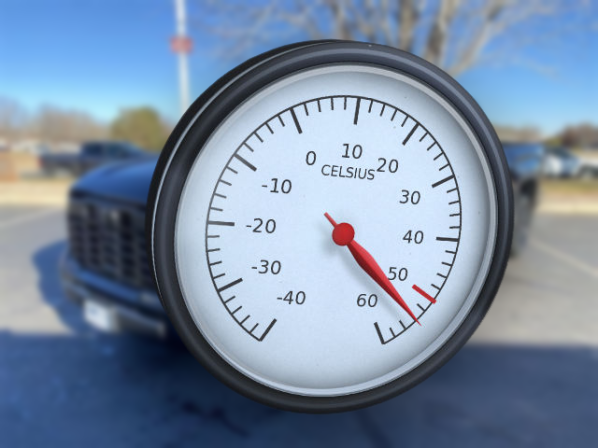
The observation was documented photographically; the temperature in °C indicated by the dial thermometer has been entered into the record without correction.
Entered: 54 °C
